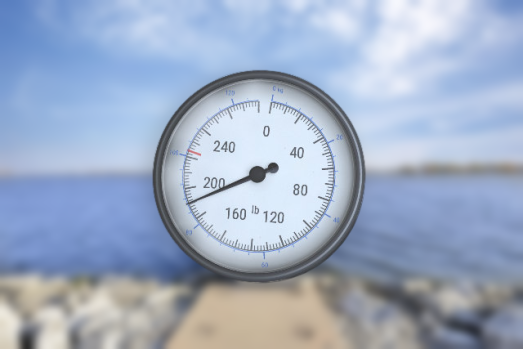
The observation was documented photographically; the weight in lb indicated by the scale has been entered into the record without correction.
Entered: 190 lb
